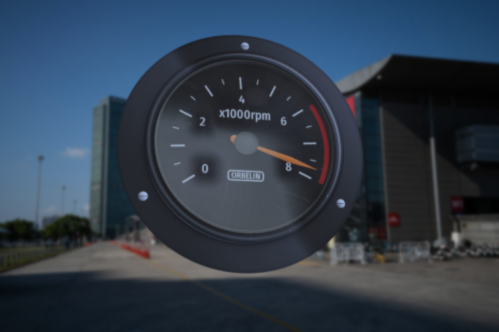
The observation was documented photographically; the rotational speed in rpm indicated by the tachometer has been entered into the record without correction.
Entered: 7750 rpm
